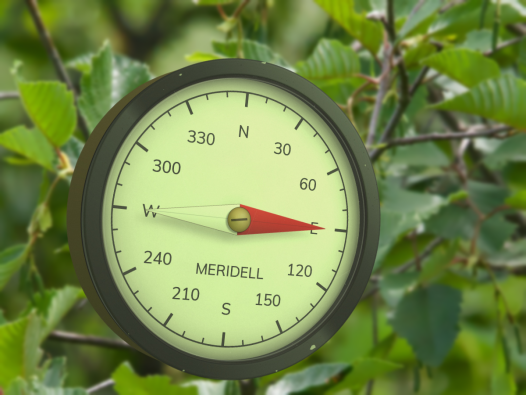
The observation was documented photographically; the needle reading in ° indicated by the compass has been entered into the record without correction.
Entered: 90 °
